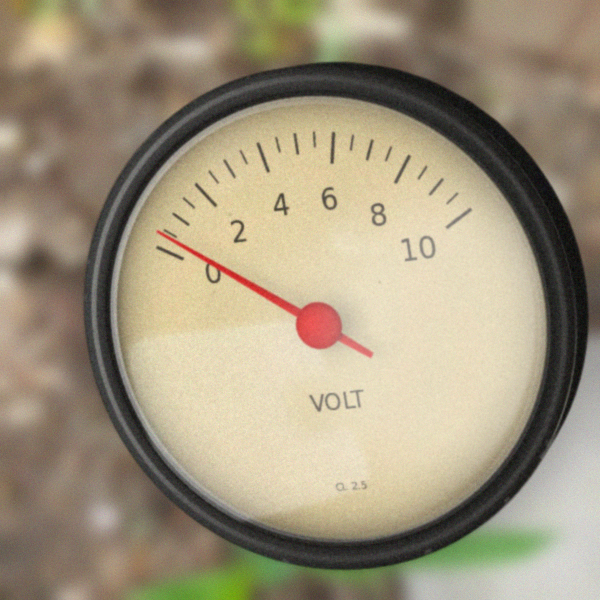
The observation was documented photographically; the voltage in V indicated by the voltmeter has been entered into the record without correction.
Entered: 0.5 V
